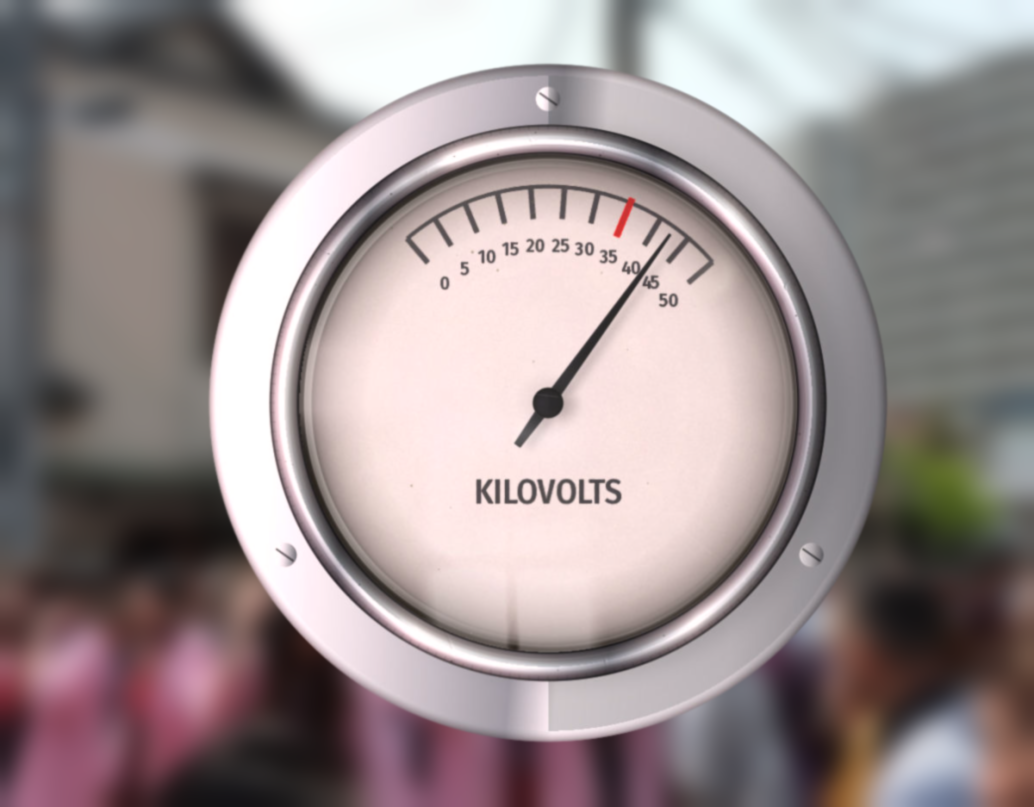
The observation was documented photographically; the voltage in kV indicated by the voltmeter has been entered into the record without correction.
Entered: 42.5 kV
